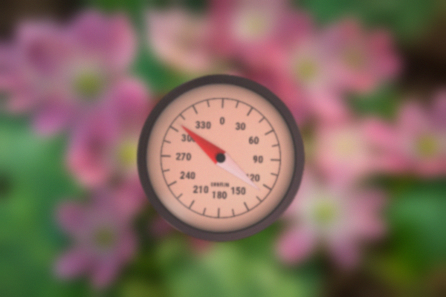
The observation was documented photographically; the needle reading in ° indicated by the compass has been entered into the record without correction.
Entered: 307.5 °
